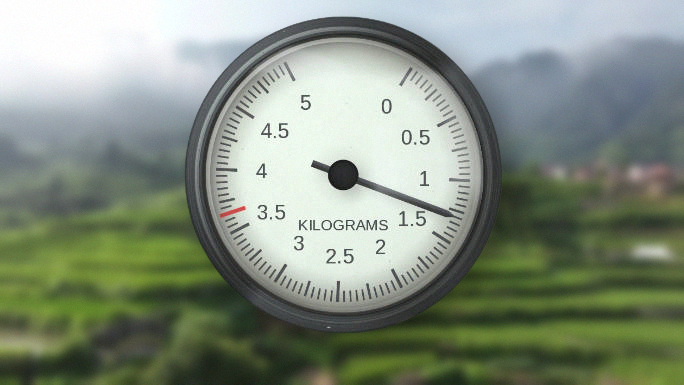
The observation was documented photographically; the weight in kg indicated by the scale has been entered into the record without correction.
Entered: 1.3 kg
